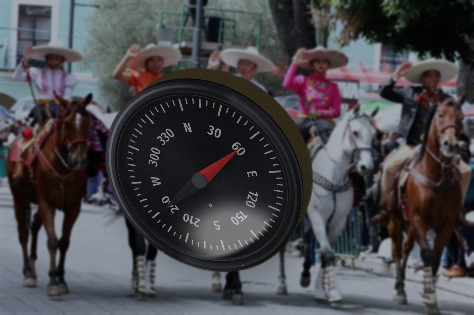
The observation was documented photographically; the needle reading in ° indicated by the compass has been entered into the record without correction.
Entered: 60 °
